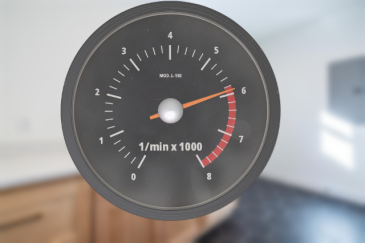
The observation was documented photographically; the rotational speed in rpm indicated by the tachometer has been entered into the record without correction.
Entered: 5900 rpm
